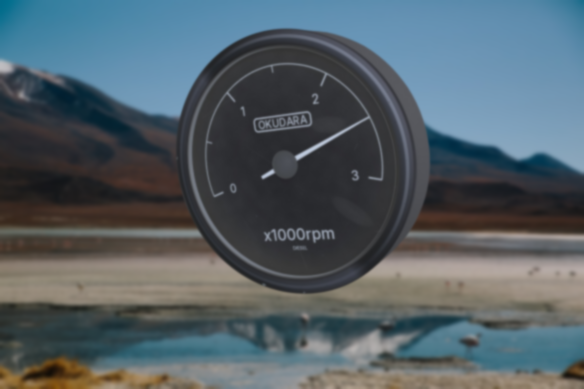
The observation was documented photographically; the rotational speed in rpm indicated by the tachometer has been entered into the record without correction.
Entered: 2500 rpm
